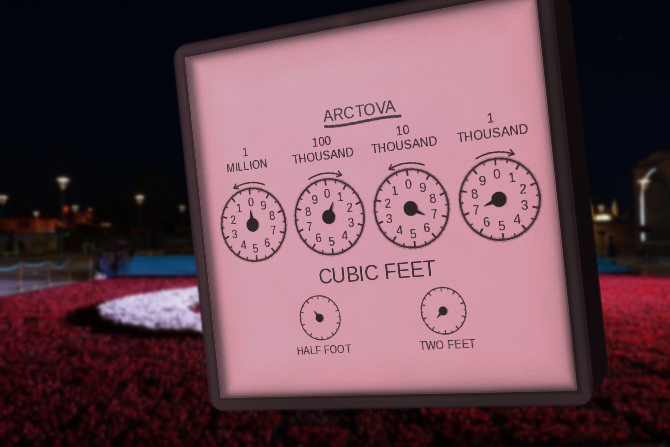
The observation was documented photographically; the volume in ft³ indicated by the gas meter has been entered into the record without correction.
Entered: 6700 ft³
